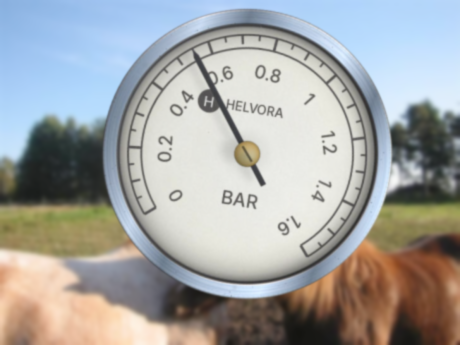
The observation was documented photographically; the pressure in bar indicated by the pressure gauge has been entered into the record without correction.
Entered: 0.55 bar
